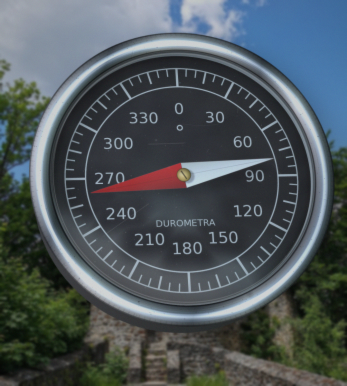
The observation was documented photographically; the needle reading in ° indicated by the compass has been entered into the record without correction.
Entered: 260 °
